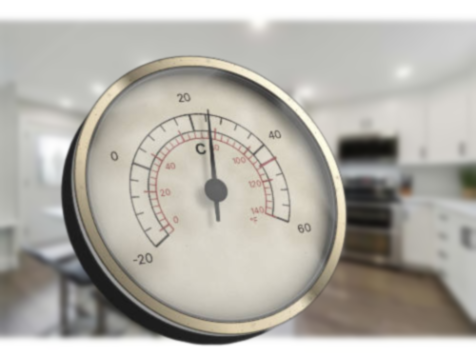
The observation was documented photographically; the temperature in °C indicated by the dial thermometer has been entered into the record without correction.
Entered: 24 °C
